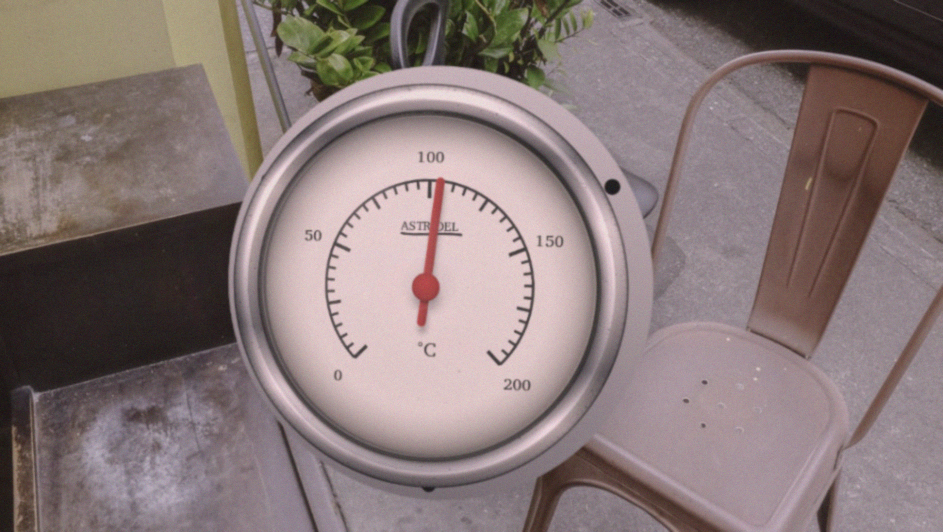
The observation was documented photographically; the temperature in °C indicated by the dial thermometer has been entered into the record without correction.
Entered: 105 °C
